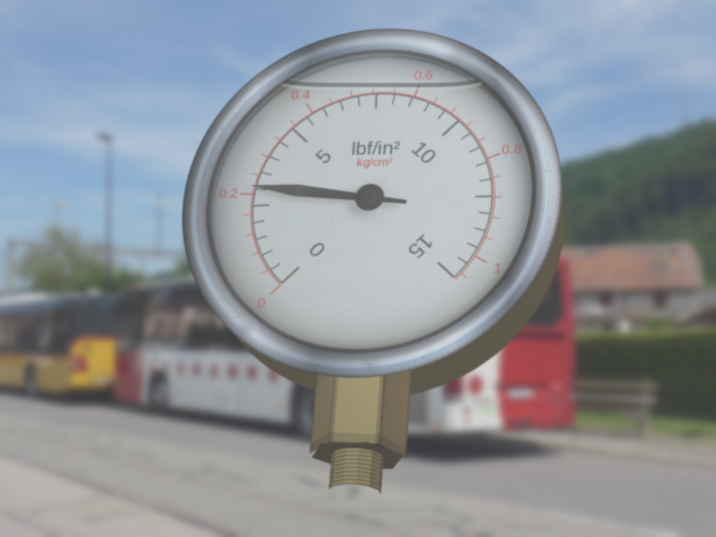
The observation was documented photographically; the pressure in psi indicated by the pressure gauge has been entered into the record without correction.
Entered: 3 psi
